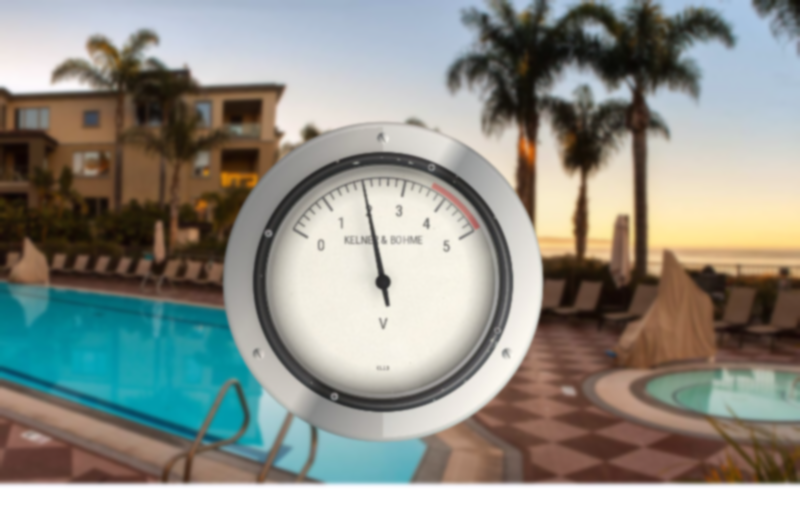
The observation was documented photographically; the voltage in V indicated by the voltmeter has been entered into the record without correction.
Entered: 2 V
